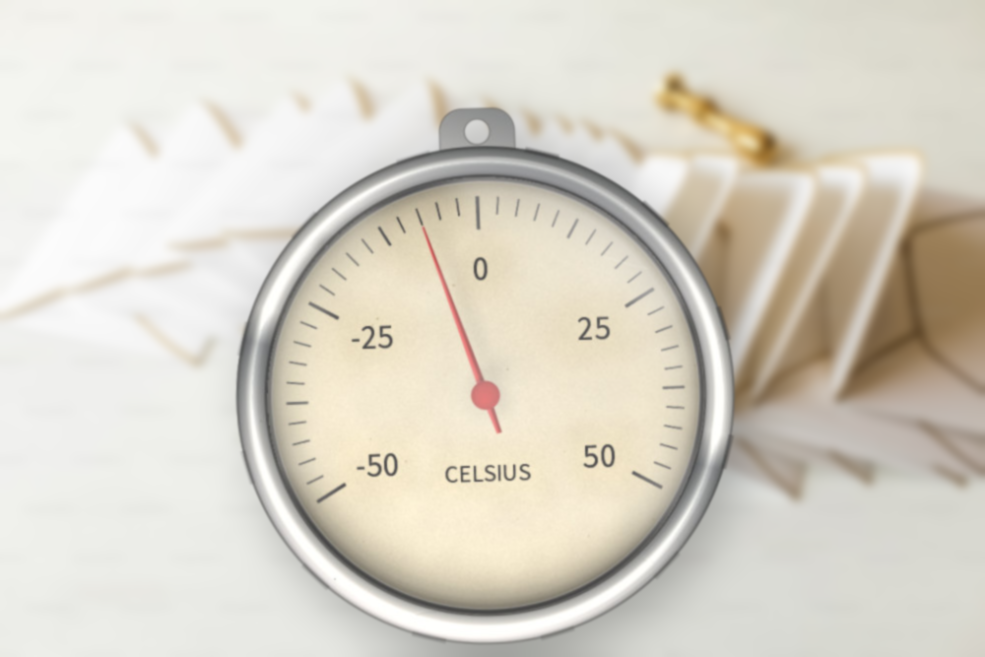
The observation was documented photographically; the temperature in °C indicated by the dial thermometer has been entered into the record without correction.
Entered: -7.5 °C
